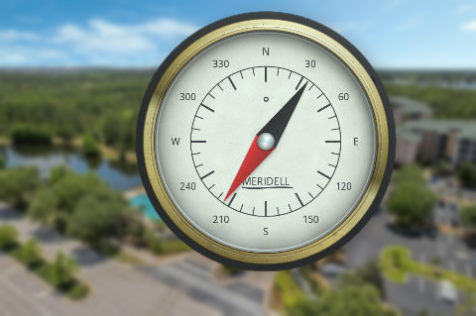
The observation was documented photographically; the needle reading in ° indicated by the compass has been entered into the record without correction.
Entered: 215 °
